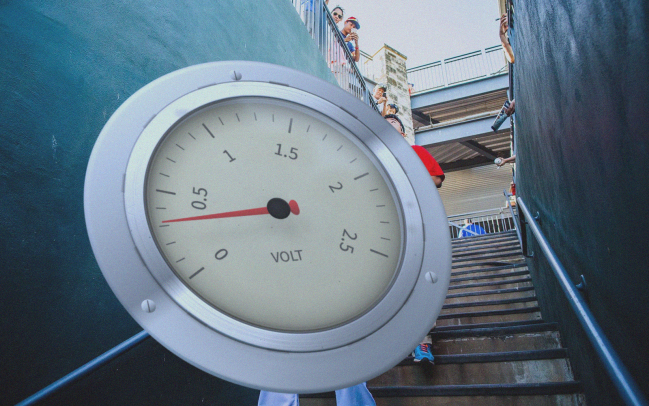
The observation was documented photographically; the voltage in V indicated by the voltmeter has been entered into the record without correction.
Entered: 0.3 V
